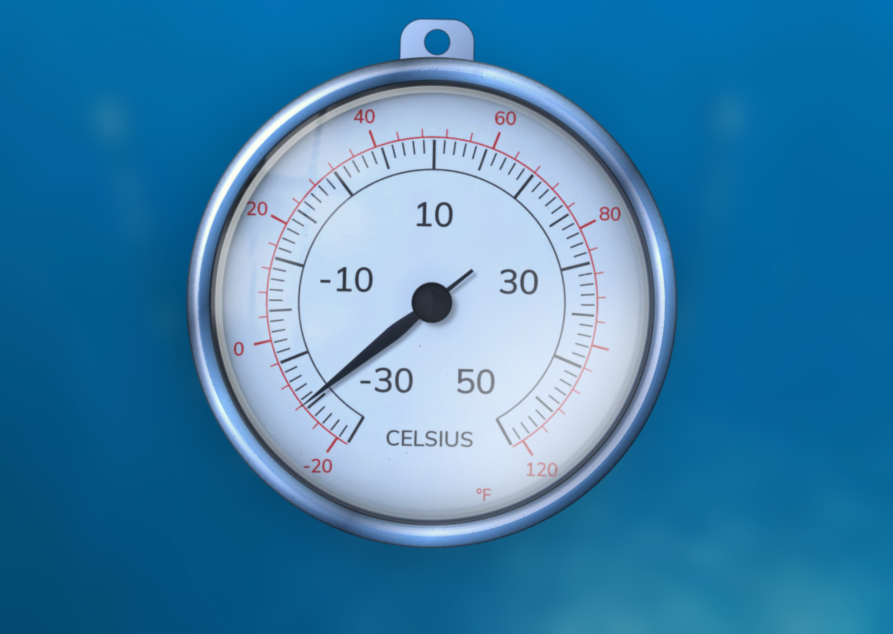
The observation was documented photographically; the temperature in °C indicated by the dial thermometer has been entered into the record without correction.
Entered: -24.5 °C
